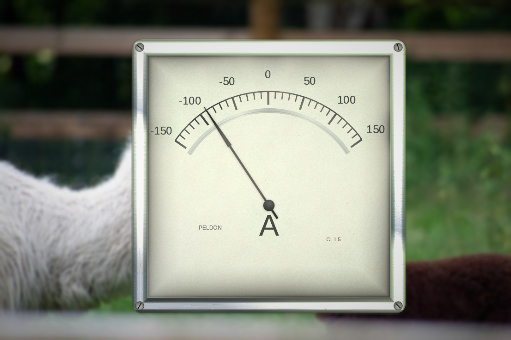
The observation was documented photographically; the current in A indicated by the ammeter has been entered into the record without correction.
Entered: -90 A
